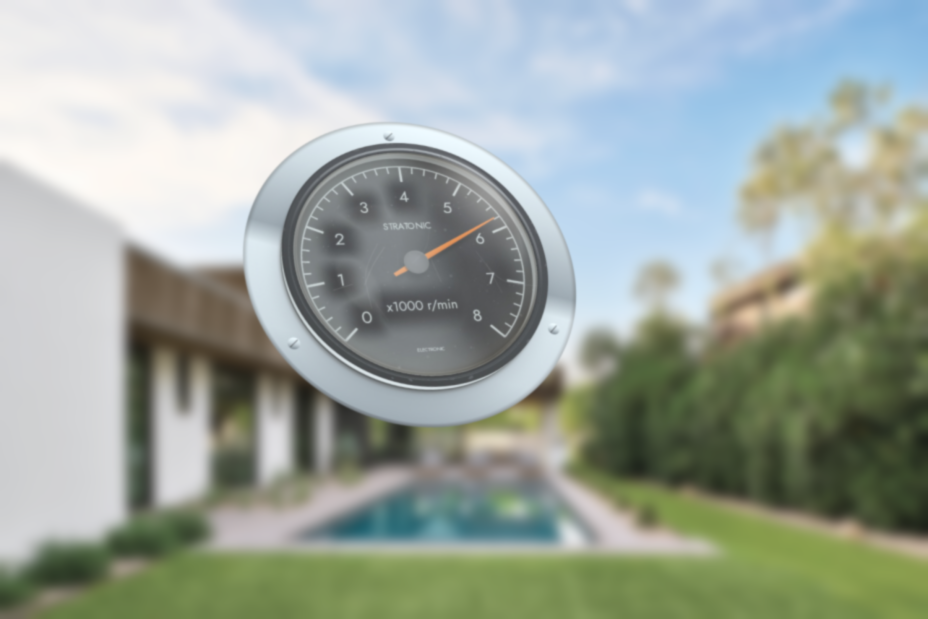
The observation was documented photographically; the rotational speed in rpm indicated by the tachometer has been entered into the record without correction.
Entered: 5800 rpm
